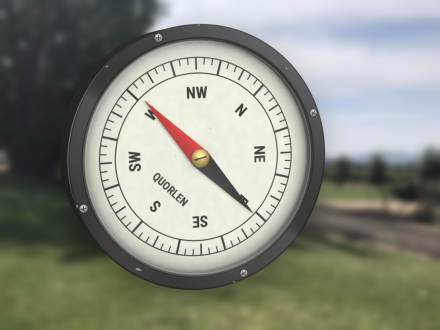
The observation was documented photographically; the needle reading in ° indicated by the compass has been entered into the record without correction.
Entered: 272.5 °
